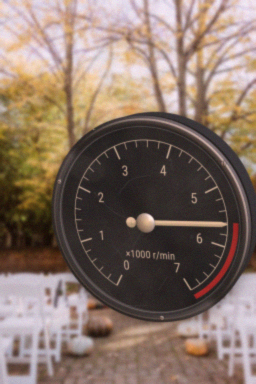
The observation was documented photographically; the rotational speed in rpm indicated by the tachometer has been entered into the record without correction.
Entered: 5600 rpm
